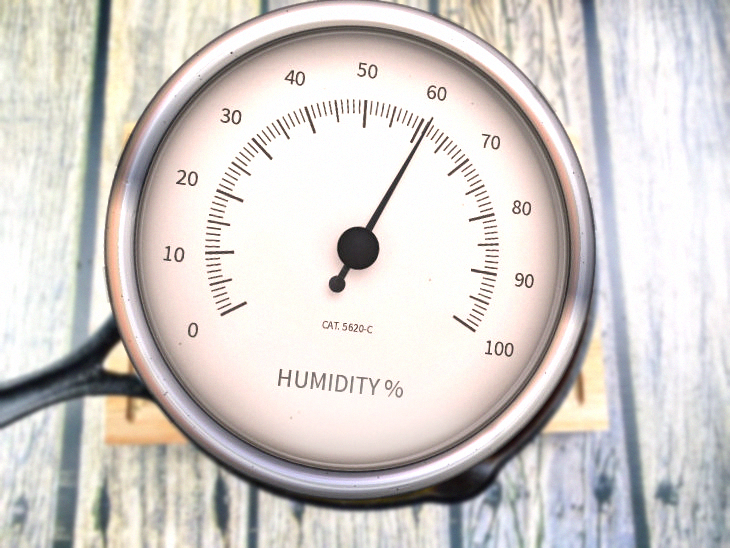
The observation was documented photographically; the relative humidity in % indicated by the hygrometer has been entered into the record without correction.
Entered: 61 %
